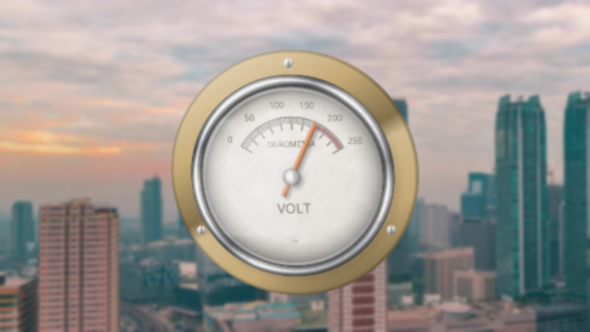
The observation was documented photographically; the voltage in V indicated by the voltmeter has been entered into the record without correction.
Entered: 175 V
